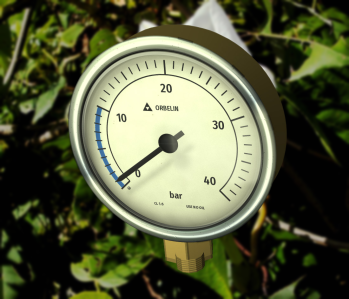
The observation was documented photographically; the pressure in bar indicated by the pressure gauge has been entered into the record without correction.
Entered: 1 bar
